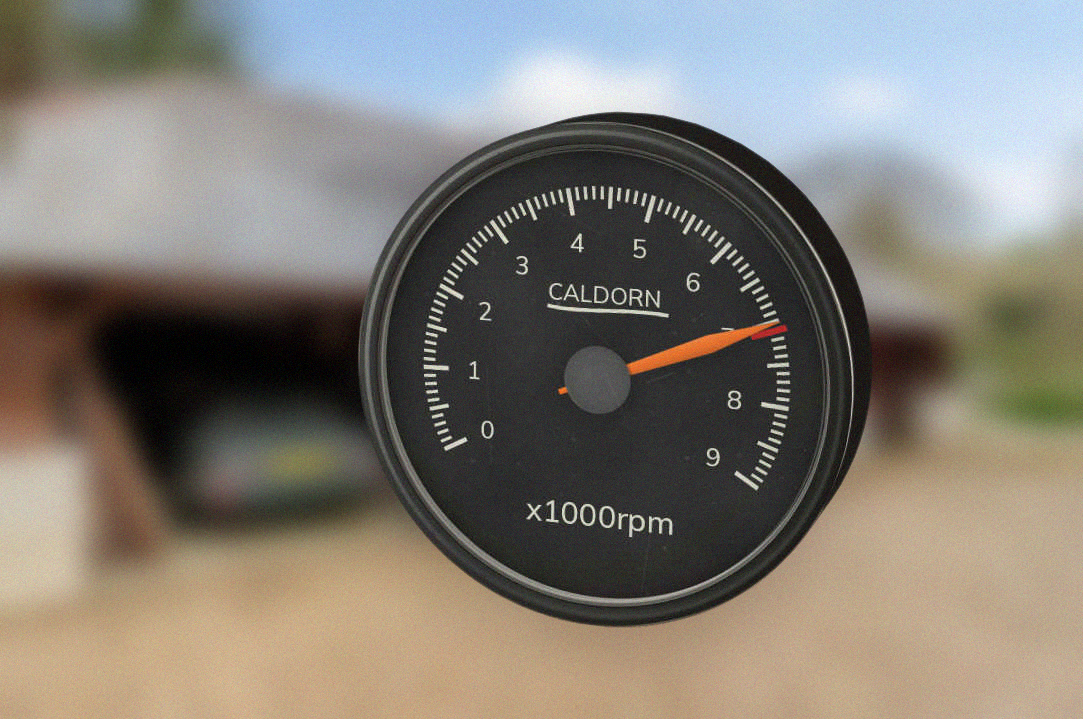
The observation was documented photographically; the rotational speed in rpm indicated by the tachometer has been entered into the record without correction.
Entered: 7000 rpm
